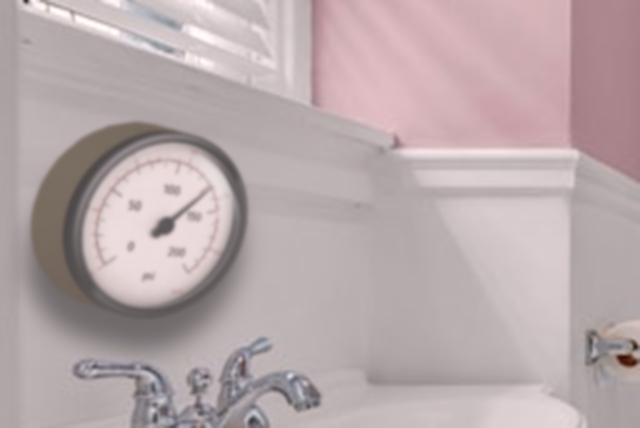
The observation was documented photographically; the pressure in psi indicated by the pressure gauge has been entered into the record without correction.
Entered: 130 psi
